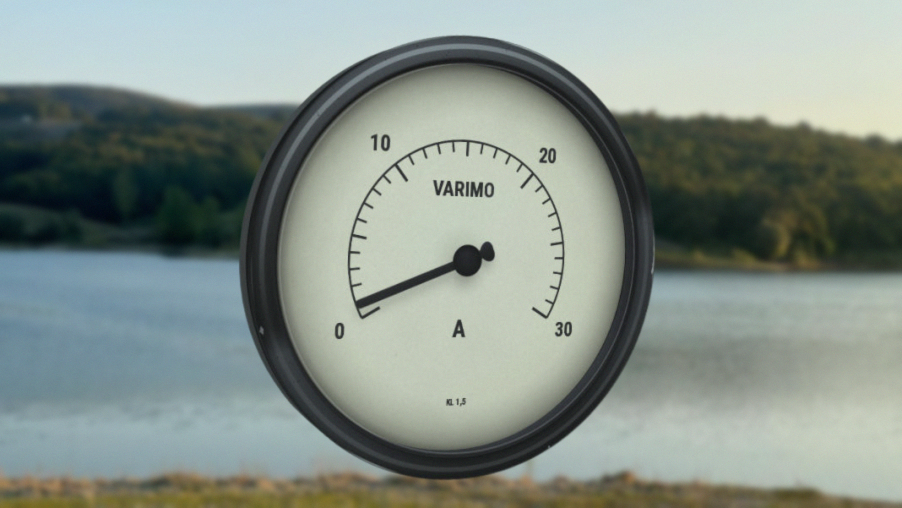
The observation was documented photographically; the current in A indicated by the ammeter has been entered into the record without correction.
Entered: 1 A
